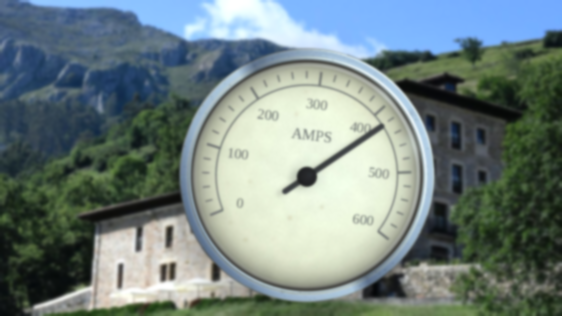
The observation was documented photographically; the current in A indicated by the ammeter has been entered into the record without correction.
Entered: 420 A
